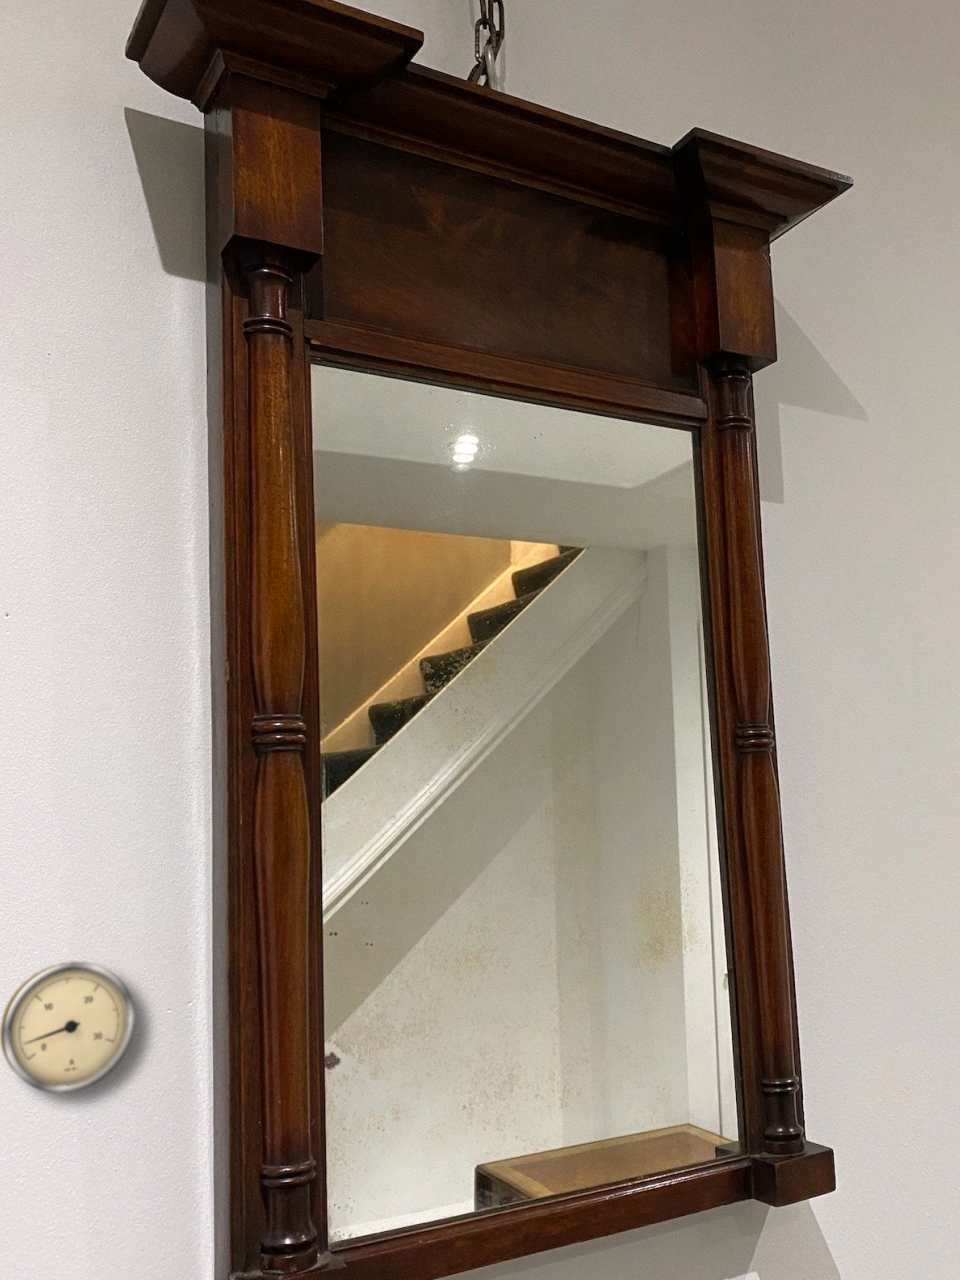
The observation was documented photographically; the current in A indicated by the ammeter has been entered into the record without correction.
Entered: 2.5 A
